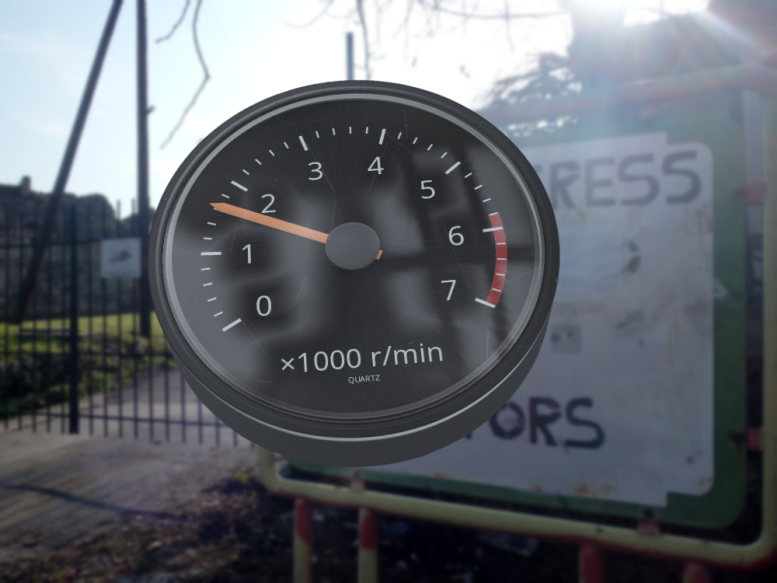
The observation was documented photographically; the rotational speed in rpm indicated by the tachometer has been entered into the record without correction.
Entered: 1600 rpm
